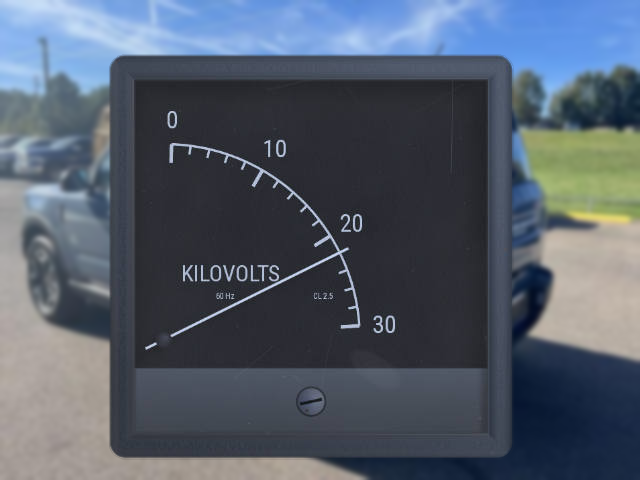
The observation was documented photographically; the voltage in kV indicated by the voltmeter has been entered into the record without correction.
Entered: 22 kV
